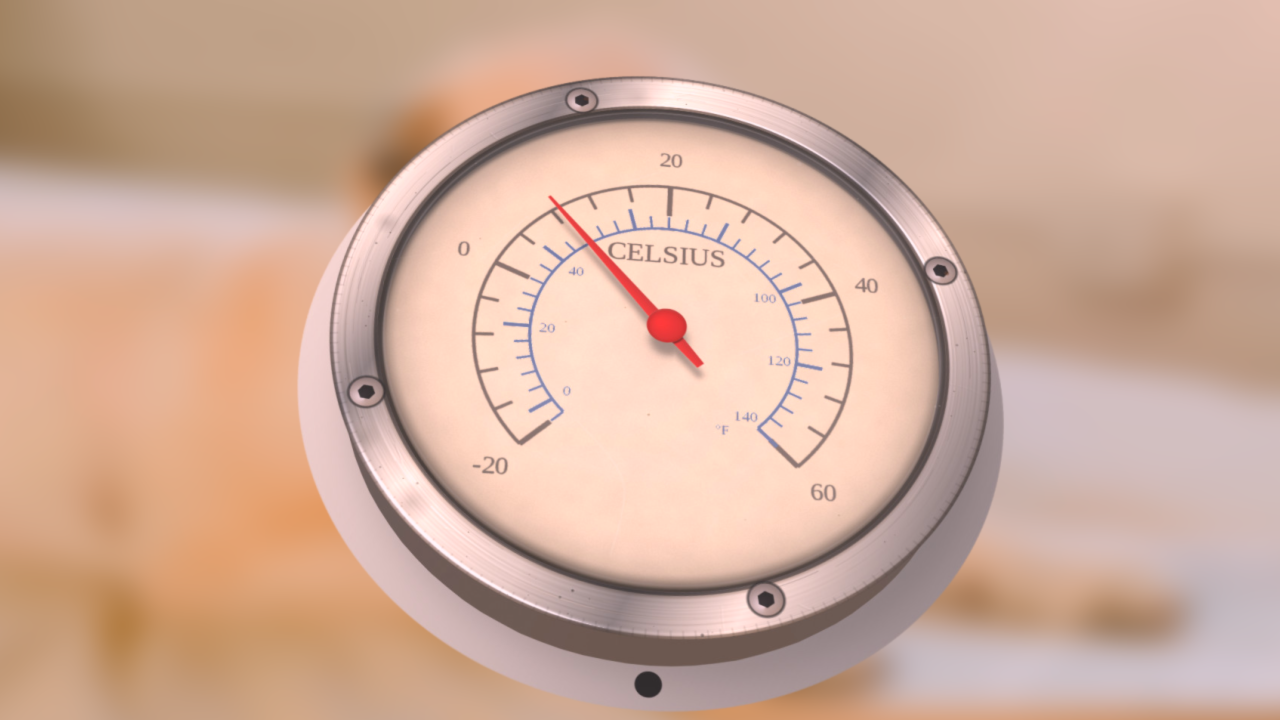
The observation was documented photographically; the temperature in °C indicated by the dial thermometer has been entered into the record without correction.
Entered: 8 °C
